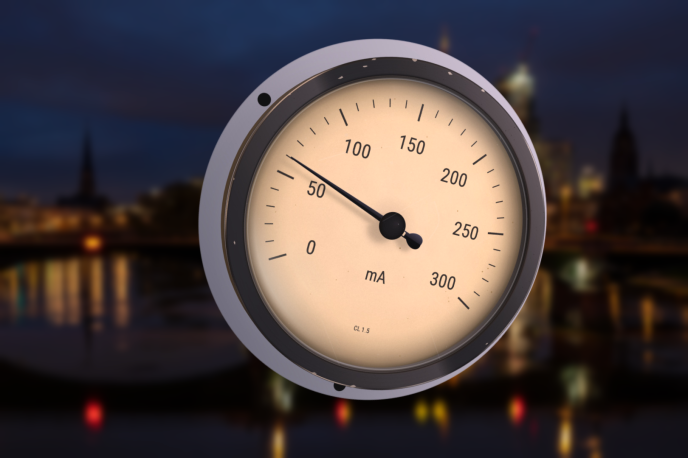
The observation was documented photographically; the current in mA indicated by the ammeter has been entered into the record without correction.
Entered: 60 mA
